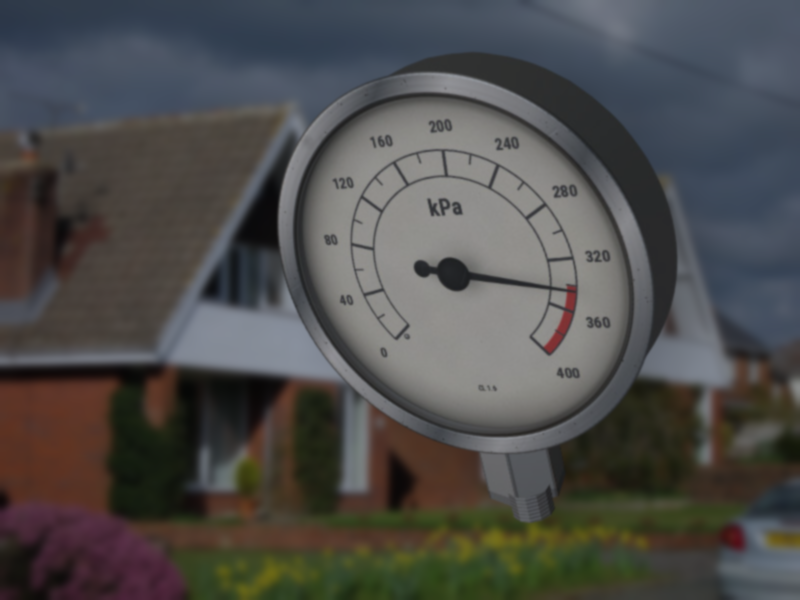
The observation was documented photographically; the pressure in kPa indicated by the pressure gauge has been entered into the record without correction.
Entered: 340 kPa
